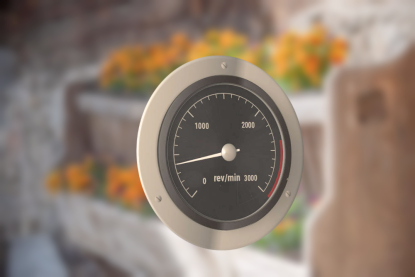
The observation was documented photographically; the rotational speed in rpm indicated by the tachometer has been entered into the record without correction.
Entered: 400 rpm
